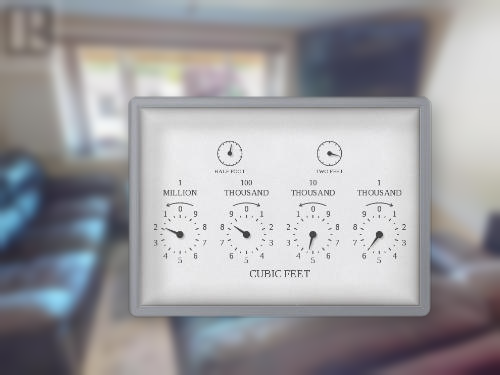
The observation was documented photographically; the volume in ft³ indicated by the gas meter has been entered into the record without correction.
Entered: 184600 ft³
